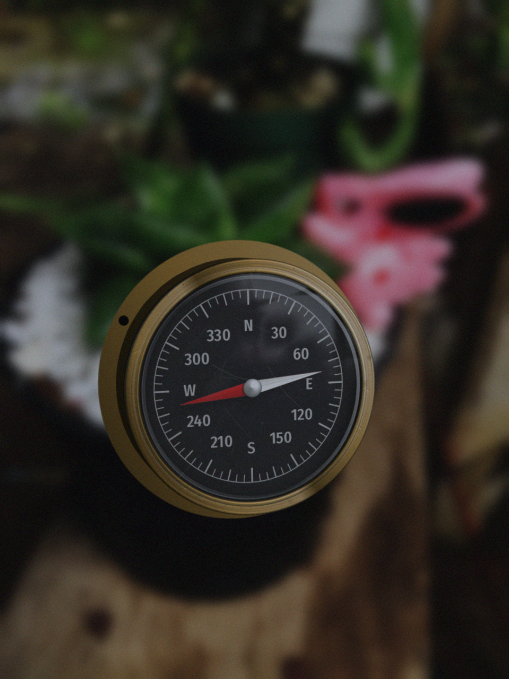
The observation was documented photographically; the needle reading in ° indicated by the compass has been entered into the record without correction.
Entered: 260 °
